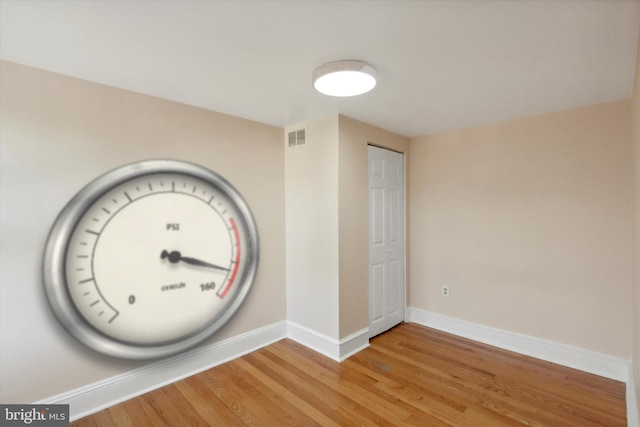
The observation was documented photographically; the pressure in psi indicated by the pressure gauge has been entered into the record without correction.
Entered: 145 psi
